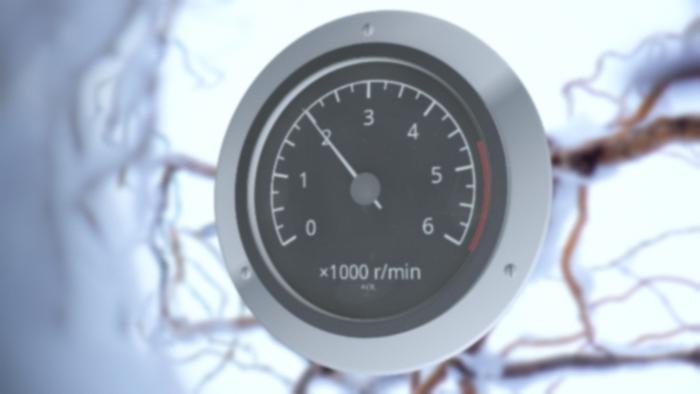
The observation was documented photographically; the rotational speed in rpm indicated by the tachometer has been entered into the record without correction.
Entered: 2000 rpm
